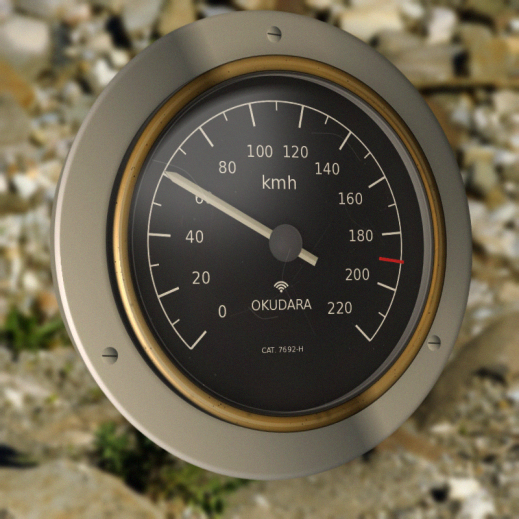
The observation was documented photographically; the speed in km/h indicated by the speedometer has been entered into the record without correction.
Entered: 60 km/h
